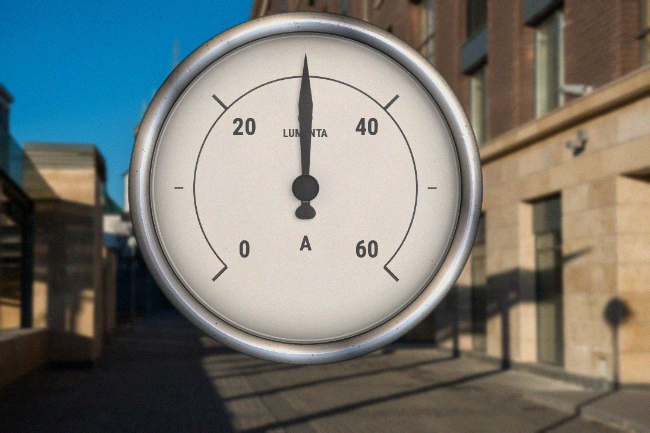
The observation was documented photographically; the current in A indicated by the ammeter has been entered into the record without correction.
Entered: 30 A
